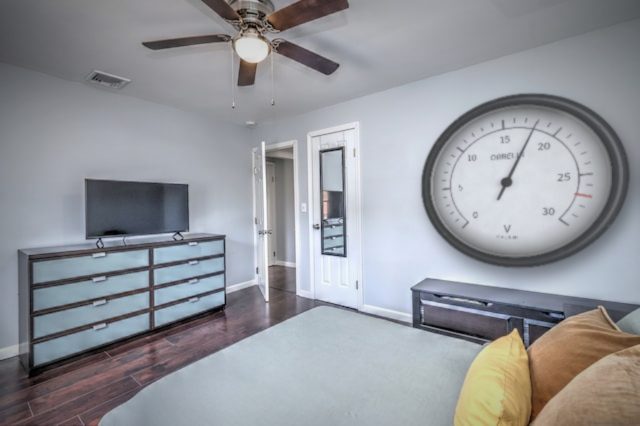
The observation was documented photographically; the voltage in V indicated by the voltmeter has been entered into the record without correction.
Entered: 18 V
